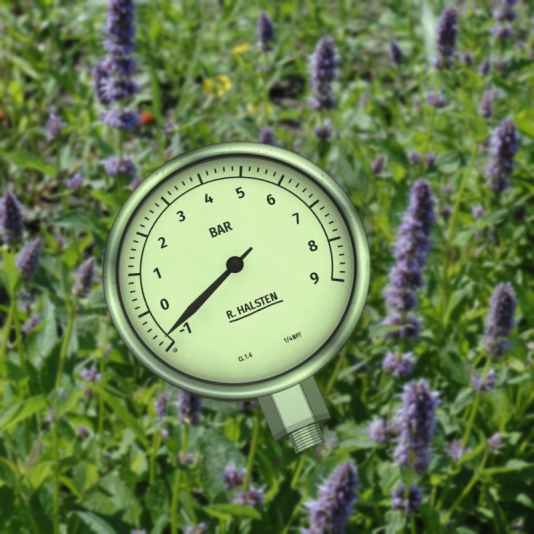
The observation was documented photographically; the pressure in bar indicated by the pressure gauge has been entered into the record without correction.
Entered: -0.8 bar
